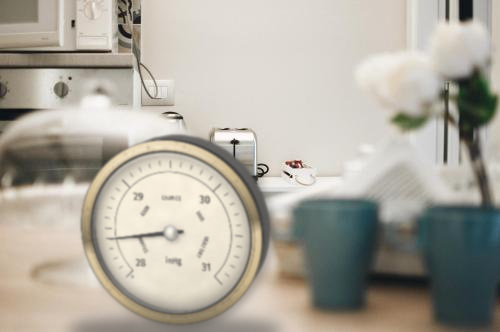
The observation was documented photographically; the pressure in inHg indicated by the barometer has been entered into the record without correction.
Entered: 28.4 inHg
